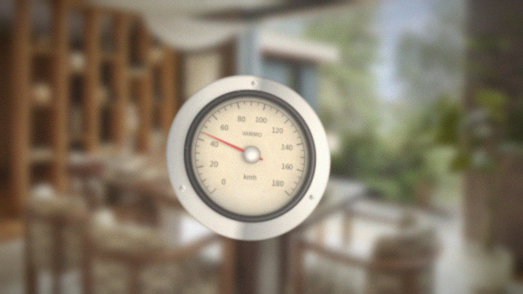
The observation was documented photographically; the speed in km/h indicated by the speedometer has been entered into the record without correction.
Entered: 45 km/h
